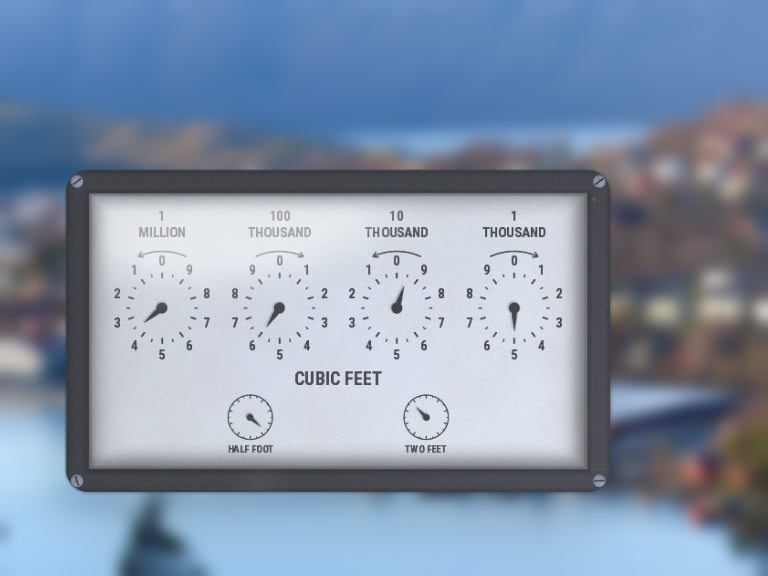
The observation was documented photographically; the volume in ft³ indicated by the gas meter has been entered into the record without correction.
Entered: 359500 ft³
